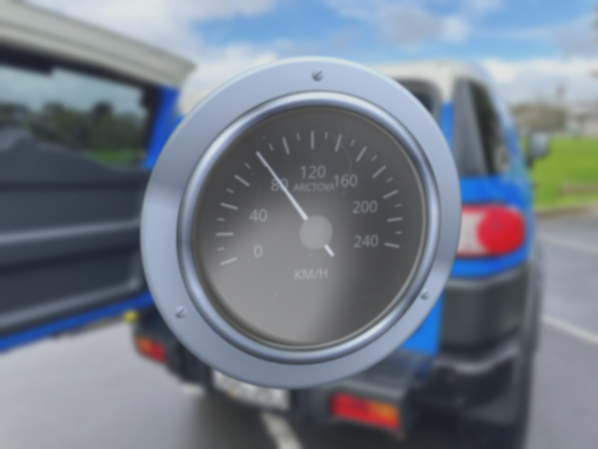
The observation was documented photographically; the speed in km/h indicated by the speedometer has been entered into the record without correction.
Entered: 80 km/h
